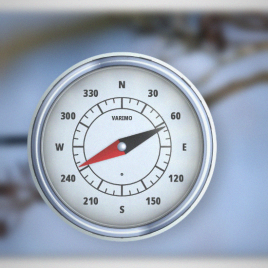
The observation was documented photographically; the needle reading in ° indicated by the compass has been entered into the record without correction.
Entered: 245 °
